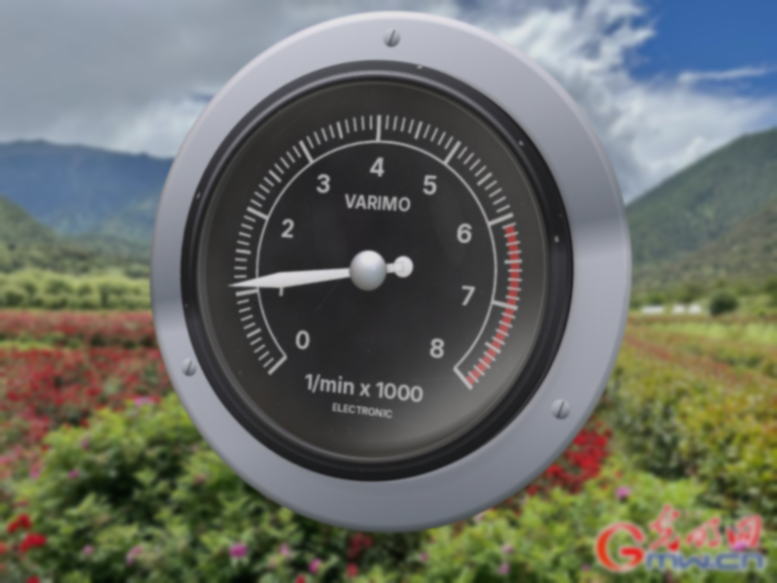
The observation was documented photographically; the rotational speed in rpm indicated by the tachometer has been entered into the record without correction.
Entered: 1100 rpm
